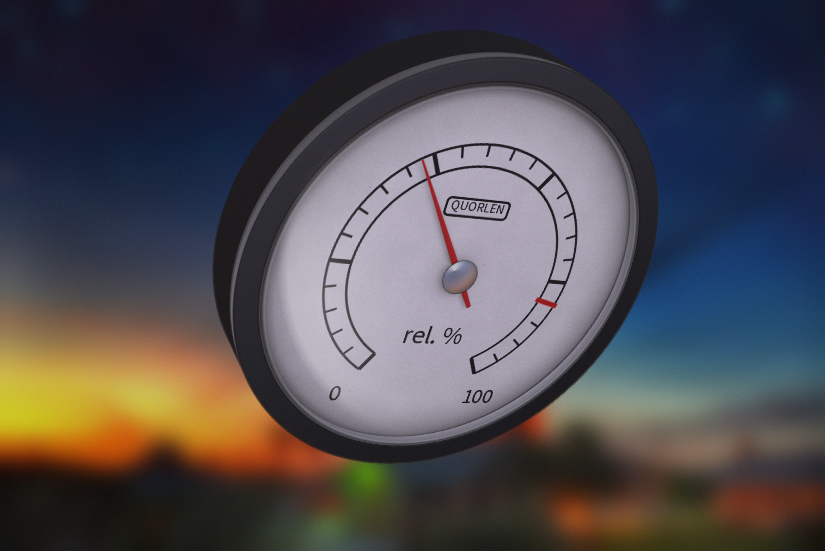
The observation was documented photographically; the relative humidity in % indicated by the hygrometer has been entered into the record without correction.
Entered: 38 %
